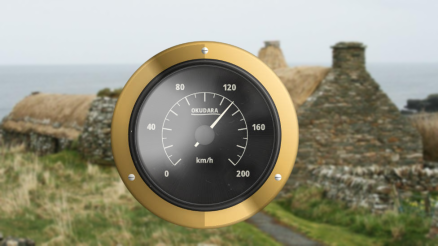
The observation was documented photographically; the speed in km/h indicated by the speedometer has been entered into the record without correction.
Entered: 130 km/h
